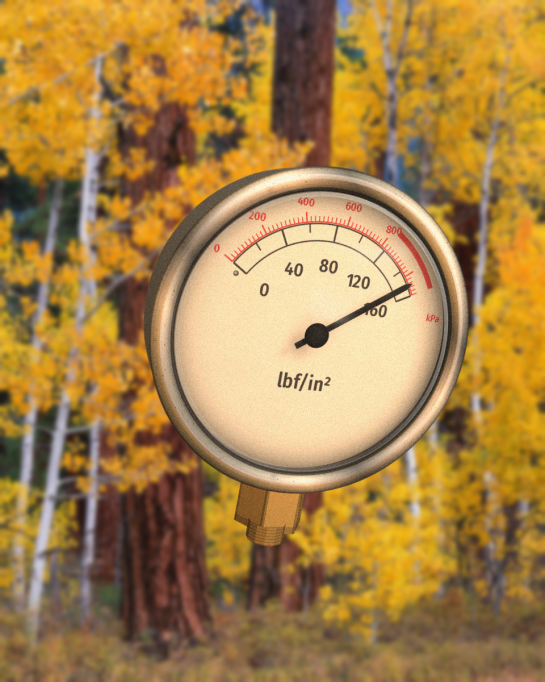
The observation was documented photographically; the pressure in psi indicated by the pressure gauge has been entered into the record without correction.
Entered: 150 psi
